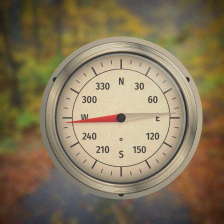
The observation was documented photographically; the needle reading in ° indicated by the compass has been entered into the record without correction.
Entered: 265 °
